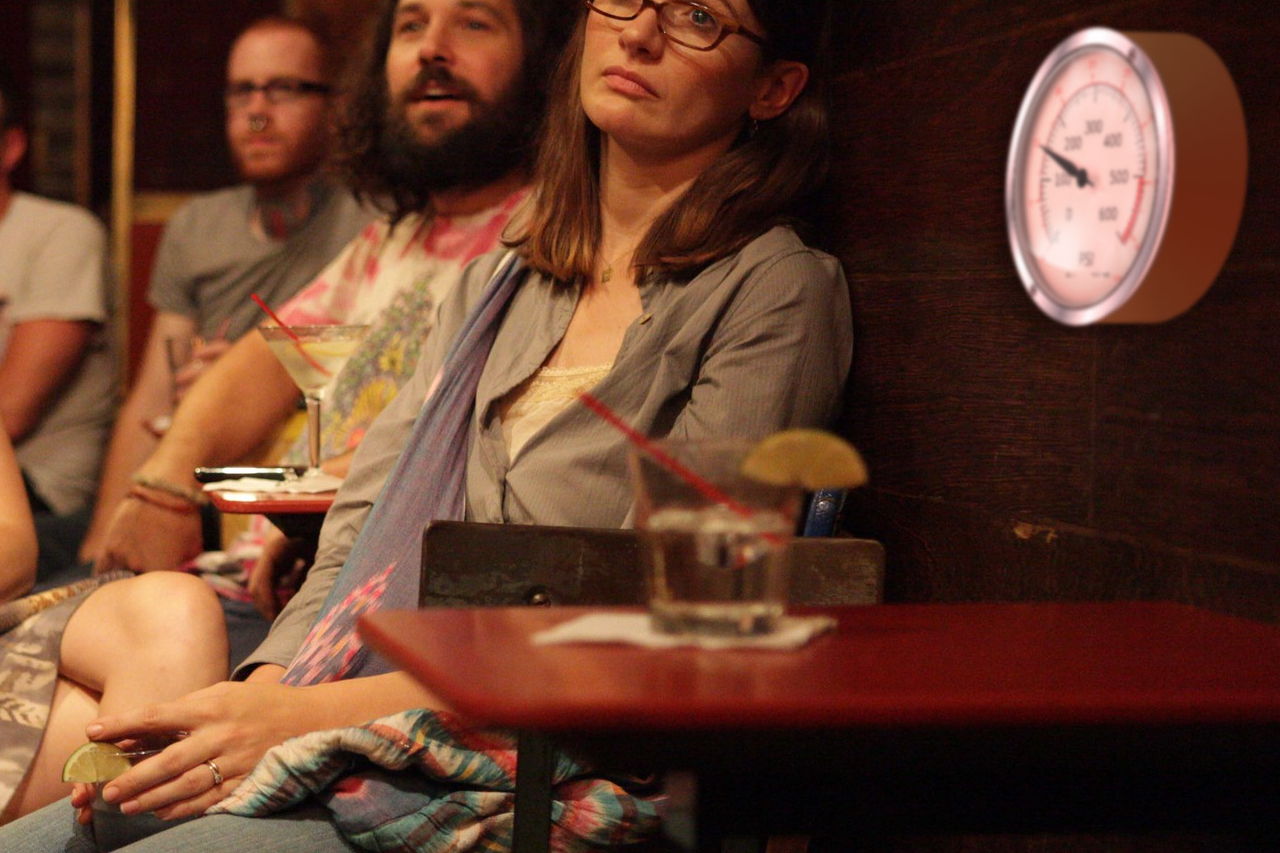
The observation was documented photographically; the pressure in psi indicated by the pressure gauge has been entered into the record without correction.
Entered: 150 psi
